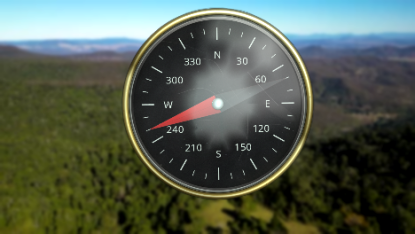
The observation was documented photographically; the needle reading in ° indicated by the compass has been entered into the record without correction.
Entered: 250 °
